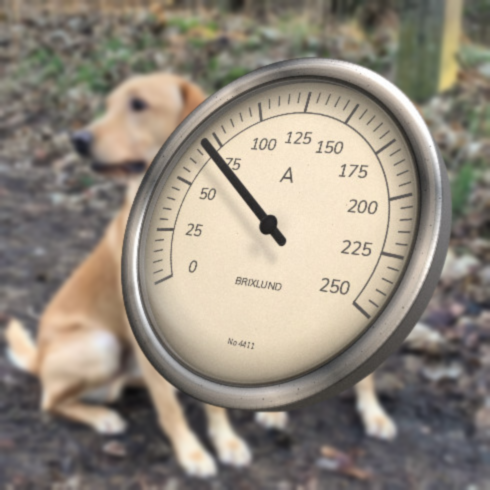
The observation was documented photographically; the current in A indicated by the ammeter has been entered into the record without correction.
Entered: 70 A
